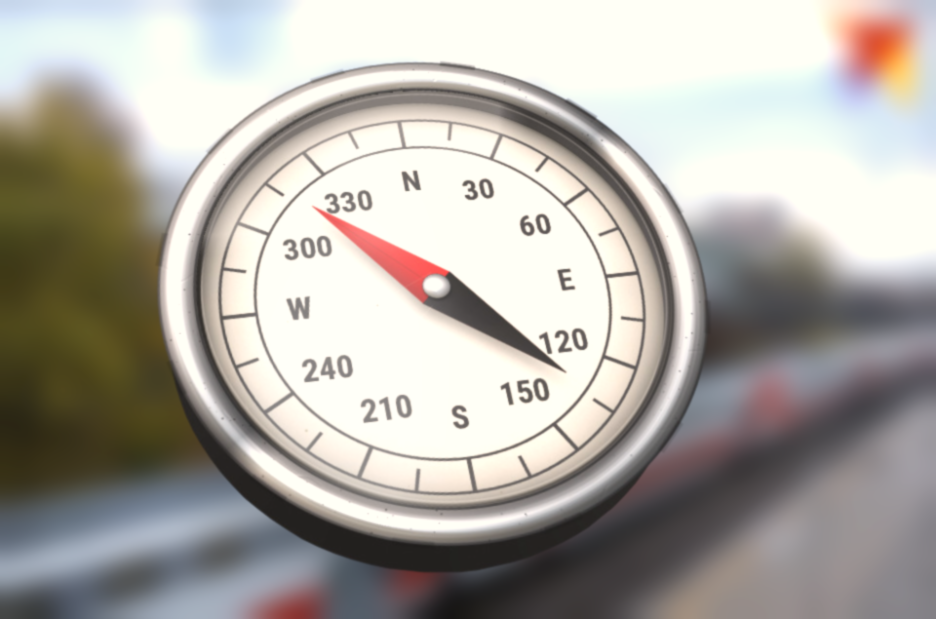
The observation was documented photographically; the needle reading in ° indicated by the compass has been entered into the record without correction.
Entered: 315 °
